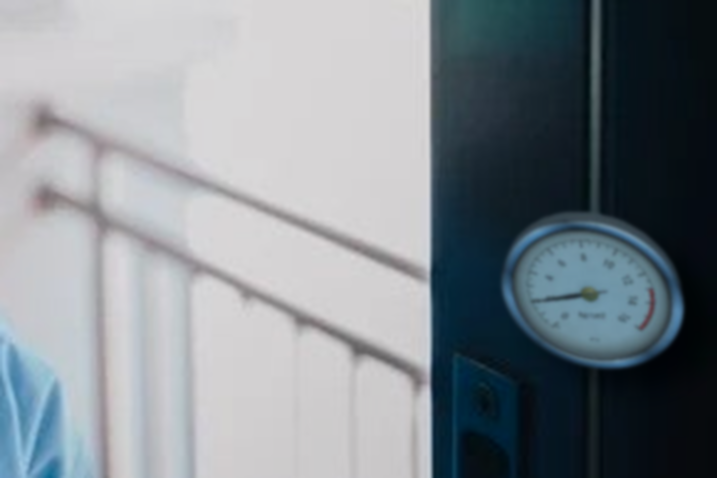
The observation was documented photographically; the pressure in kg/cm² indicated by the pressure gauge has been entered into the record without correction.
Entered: 2 kg/cm²
